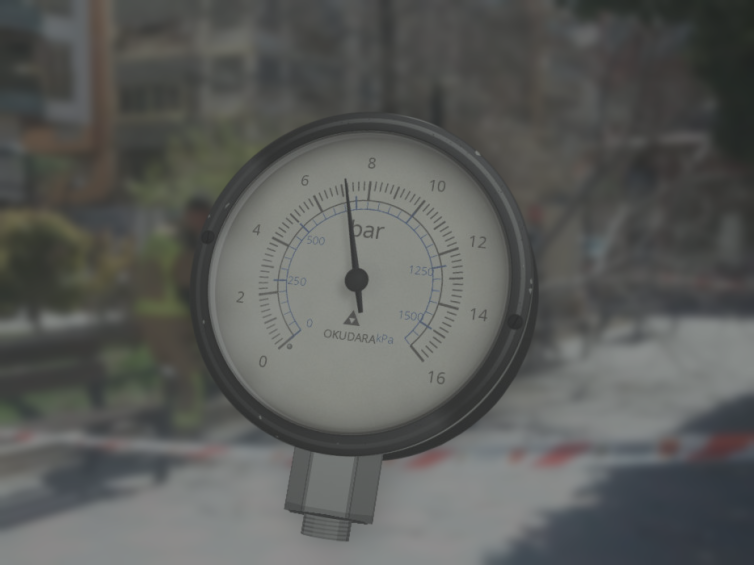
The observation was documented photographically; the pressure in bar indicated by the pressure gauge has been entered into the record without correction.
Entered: 7.2 bar
